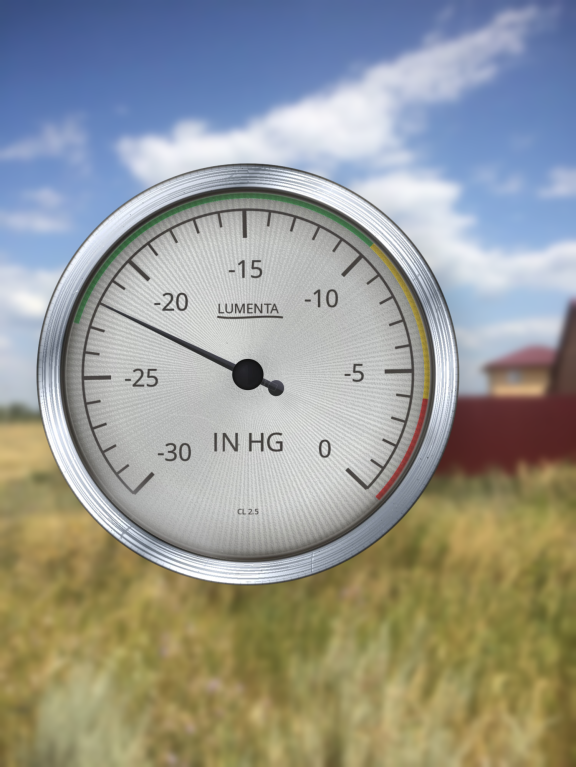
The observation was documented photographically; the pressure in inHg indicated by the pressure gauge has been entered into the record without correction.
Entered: -22 inHg
